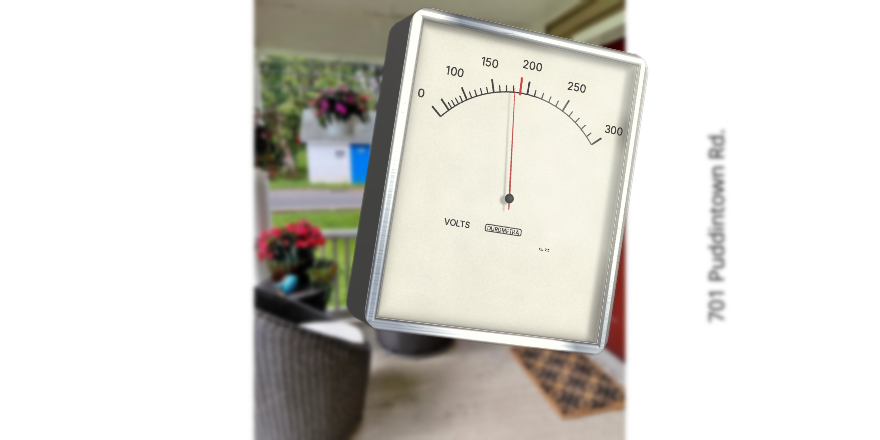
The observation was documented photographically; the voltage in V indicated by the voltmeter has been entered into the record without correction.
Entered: 180 V
